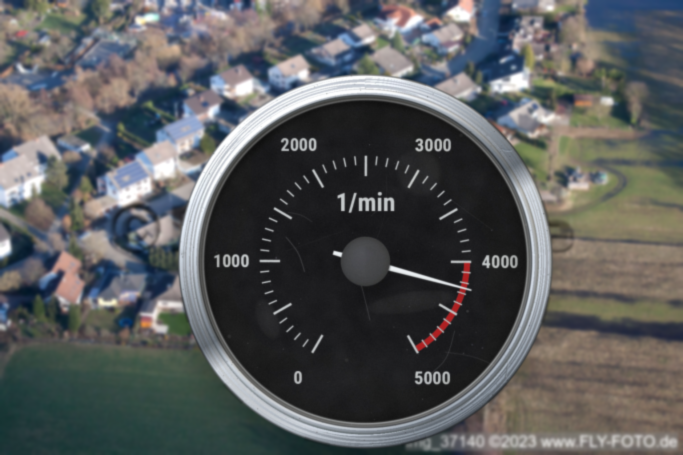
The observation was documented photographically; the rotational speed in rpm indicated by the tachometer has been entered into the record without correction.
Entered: 4250 rpm
